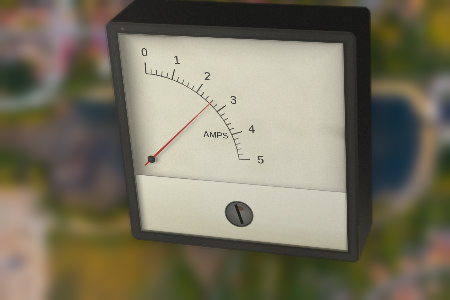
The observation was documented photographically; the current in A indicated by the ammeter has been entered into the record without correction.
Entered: 2.6 A
